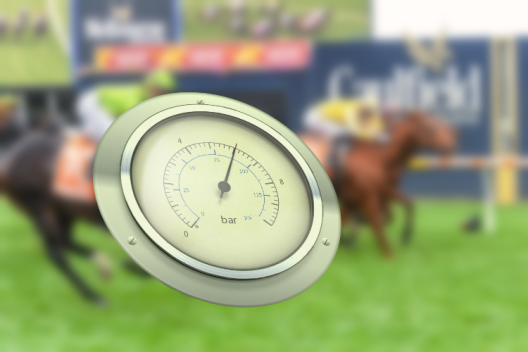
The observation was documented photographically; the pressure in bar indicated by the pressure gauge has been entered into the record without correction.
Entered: 6 bar
